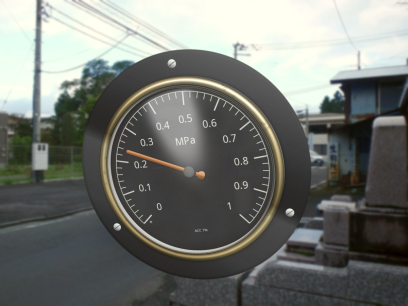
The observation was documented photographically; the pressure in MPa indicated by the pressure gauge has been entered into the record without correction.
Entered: 0.24 MPa
